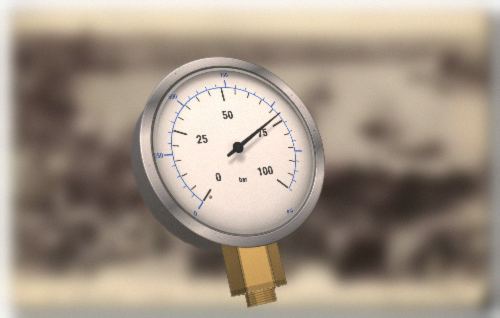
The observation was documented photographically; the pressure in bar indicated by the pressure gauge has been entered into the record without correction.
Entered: 72.5 bar
